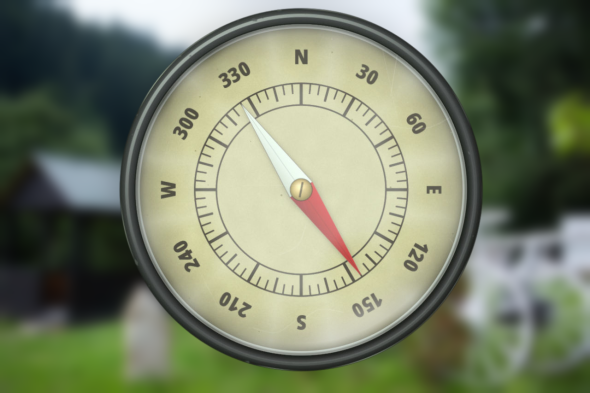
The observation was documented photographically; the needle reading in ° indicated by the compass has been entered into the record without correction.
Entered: 145 °
